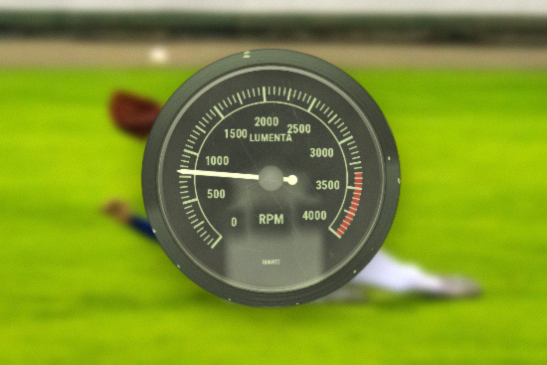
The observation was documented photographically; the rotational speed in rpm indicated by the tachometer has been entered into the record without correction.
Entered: 800 rpm
